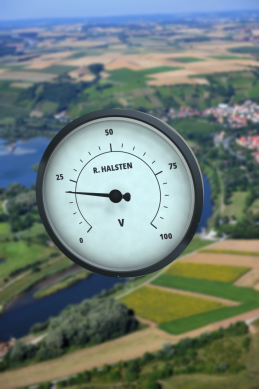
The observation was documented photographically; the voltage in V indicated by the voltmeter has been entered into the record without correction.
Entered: 20 V
